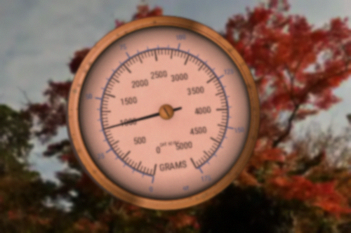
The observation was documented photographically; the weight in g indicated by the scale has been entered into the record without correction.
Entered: 1000 g
